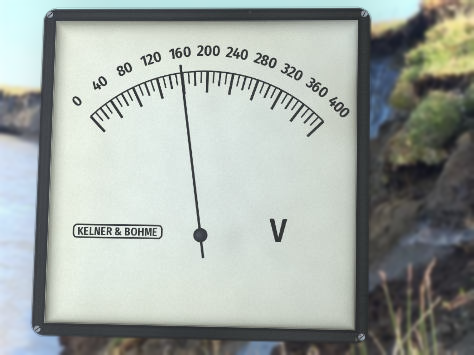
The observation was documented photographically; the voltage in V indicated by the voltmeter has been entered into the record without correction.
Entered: 160 V
